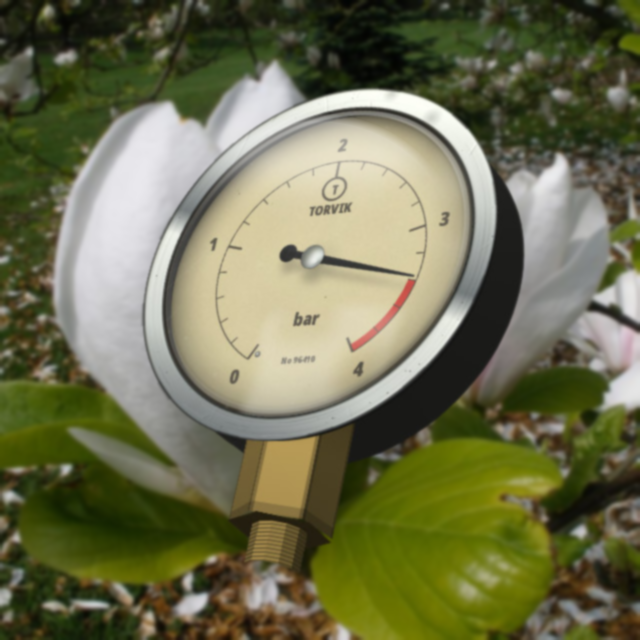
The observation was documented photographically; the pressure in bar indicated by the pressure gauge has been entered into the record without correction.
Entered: 3.4 bar
